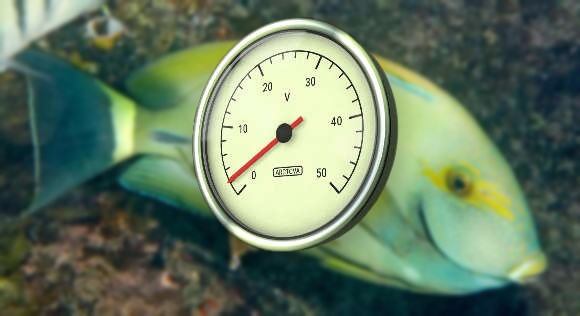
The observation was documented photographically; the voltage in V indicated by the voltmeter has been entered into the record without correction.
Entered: 2 V
